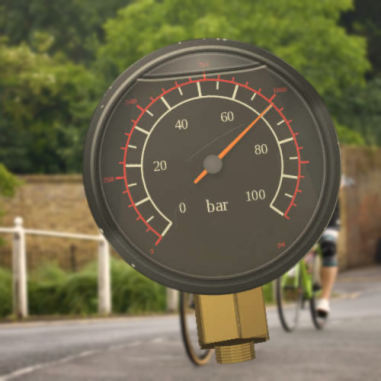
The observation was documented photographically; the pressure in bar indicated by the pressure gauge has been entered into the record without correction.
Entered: 70 bar
